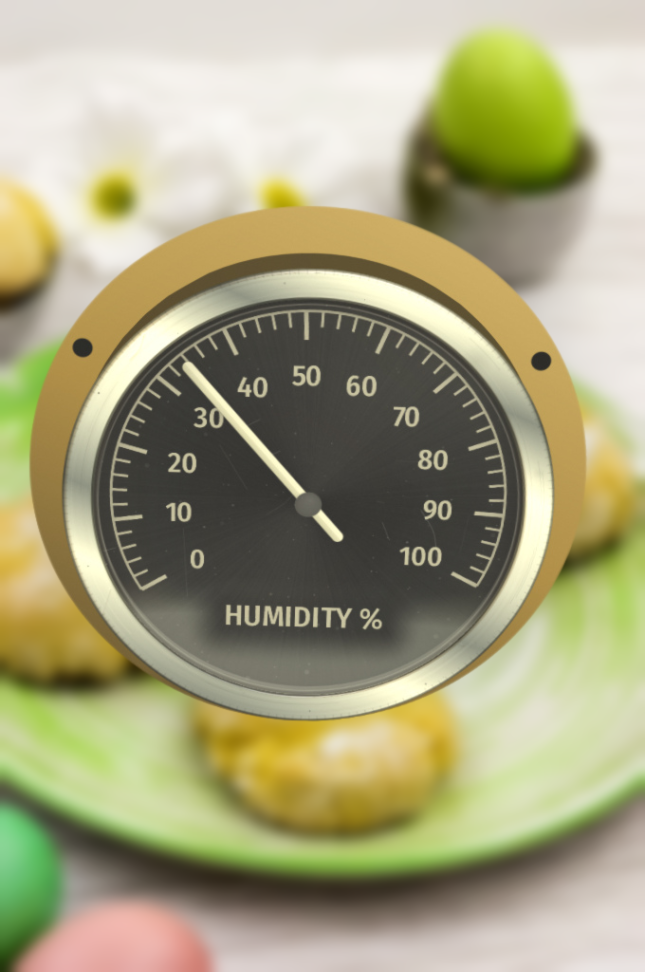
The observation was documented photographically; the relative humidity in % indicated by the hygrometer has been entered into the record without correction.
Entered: 34 %
